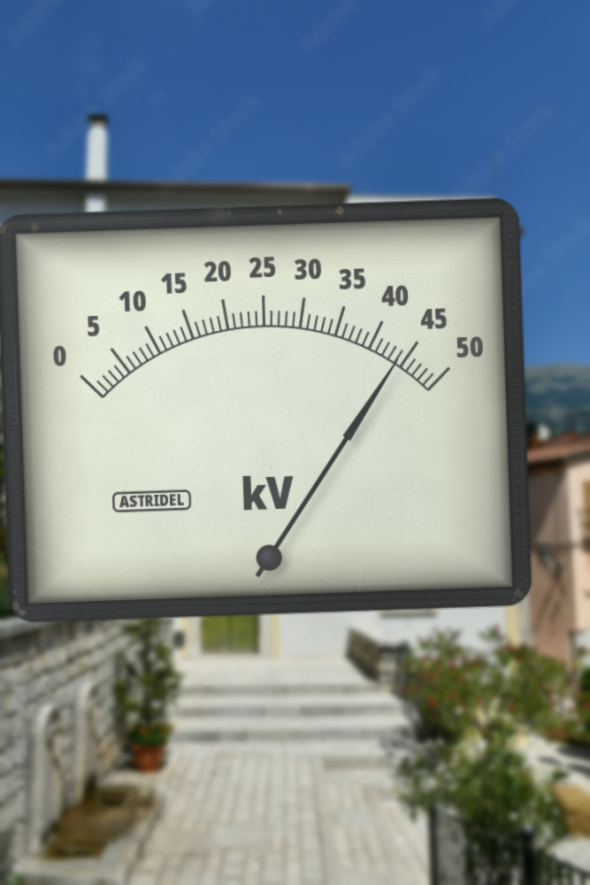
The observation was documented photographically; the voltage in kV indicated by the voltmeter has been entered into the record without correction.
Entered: 44 kV
